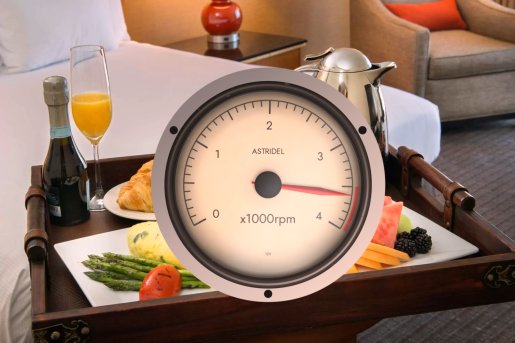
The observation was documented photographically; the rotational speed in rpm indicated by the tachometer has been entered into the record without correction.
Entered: 3600 rpm
